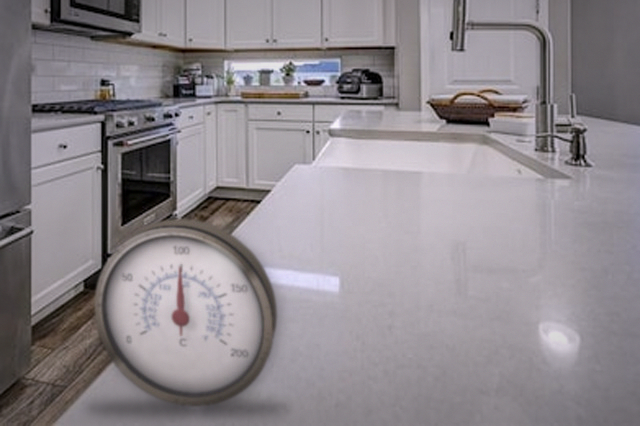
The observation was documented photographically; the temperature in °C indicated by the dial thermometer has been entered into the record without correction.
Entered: 100 °C
